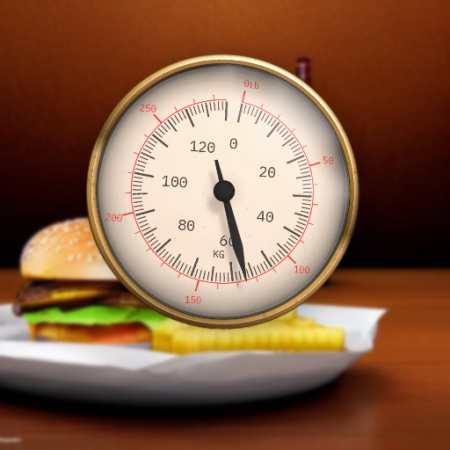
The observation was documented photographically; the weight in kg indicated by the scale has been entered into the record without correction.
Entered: 57 kg
